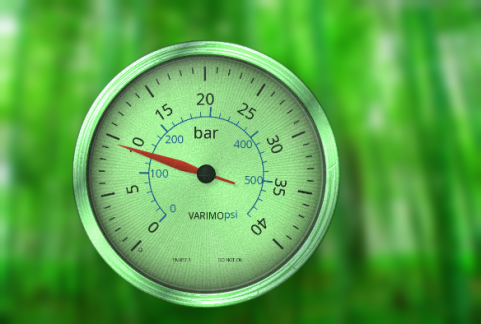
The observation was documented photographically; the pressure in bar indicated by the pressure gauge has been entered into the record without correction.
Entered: 9.5 bar
